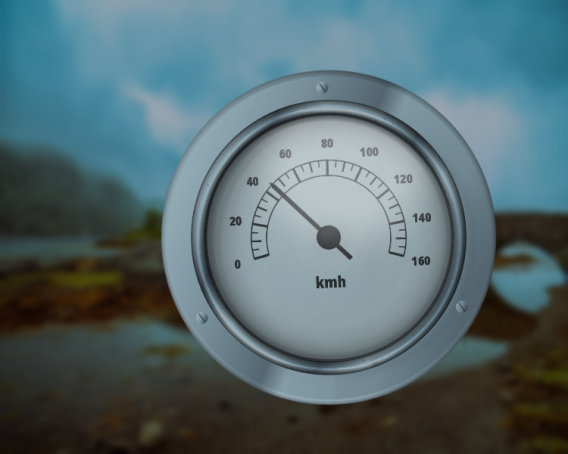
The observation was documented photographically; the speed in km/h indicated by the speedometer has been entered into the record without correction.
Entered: 45 km/h
